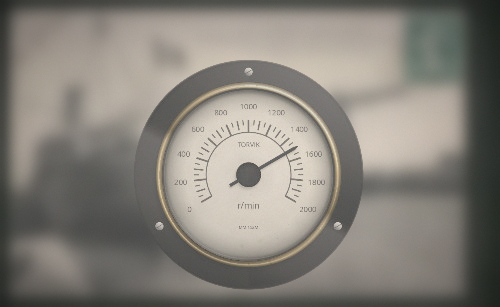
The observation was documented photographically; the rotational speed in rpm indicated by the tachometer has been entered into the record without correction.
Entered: 1500 rpm
